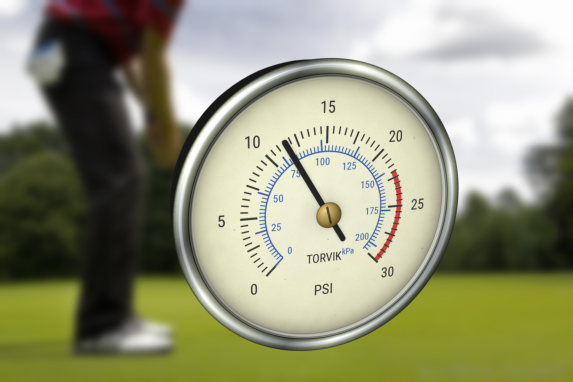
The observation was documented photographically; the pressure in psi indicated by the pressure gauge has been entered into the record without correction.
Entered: 11.5 psi
